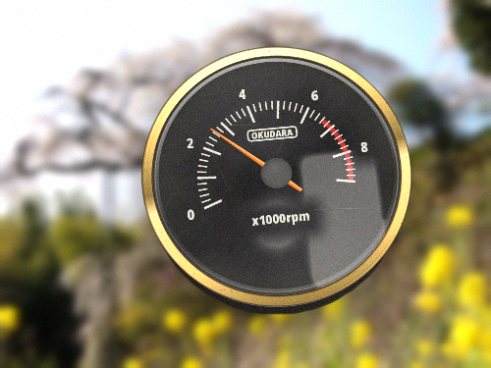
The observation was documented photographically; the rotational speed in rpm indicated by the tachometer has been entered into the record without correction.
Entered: 2600 rpm
